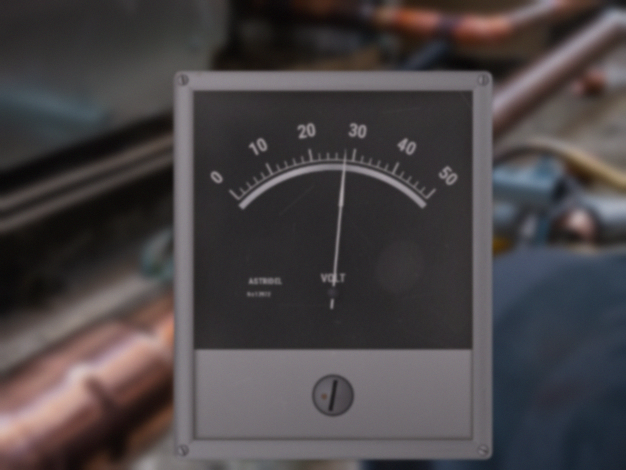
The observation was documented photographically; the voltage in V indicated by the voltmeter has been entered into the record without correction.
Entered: 28 V
